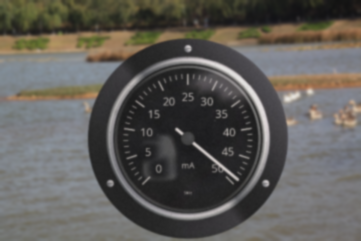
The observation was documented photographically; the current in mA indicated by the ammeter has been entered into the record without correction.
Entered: 49 mA
